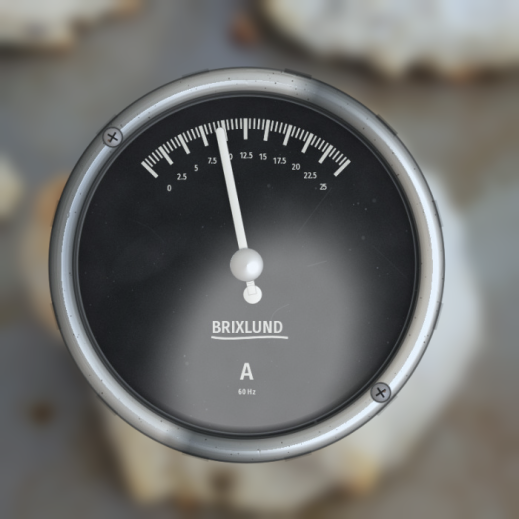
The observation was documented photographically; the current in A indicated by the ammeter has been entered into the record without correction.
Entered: 9.5 A
